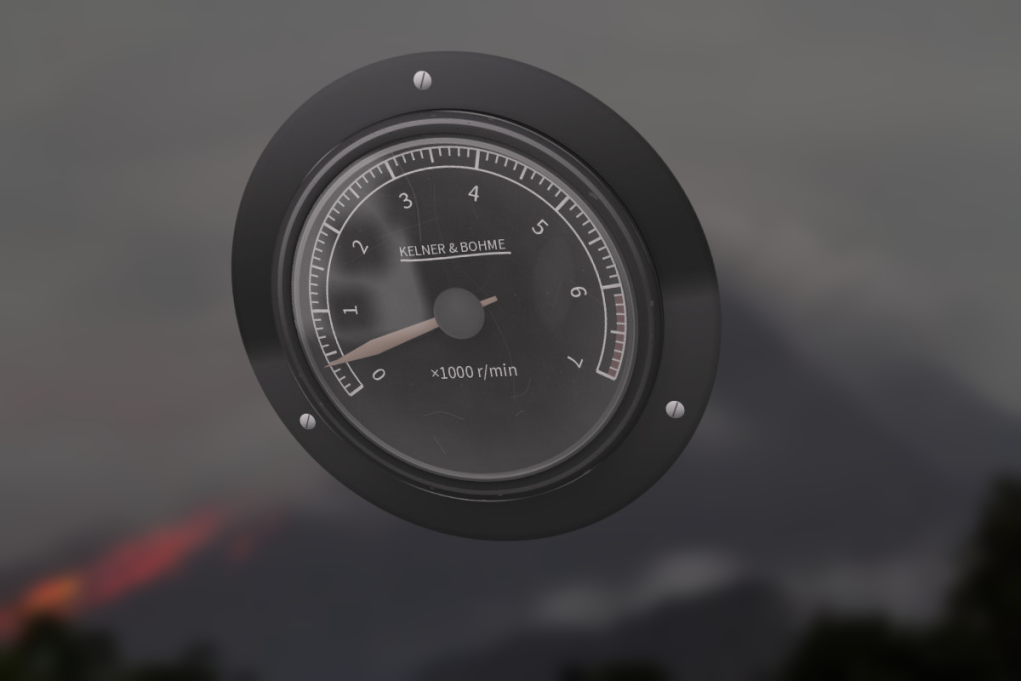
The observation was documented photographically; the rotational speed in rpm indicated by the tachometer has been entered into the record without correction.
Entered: 400 rpm
